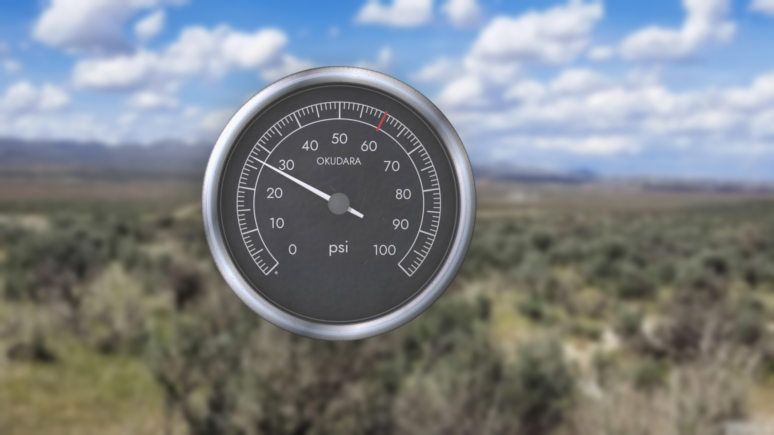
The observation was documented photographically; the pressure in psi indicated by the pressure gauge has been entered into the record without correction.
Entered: 27 psi
